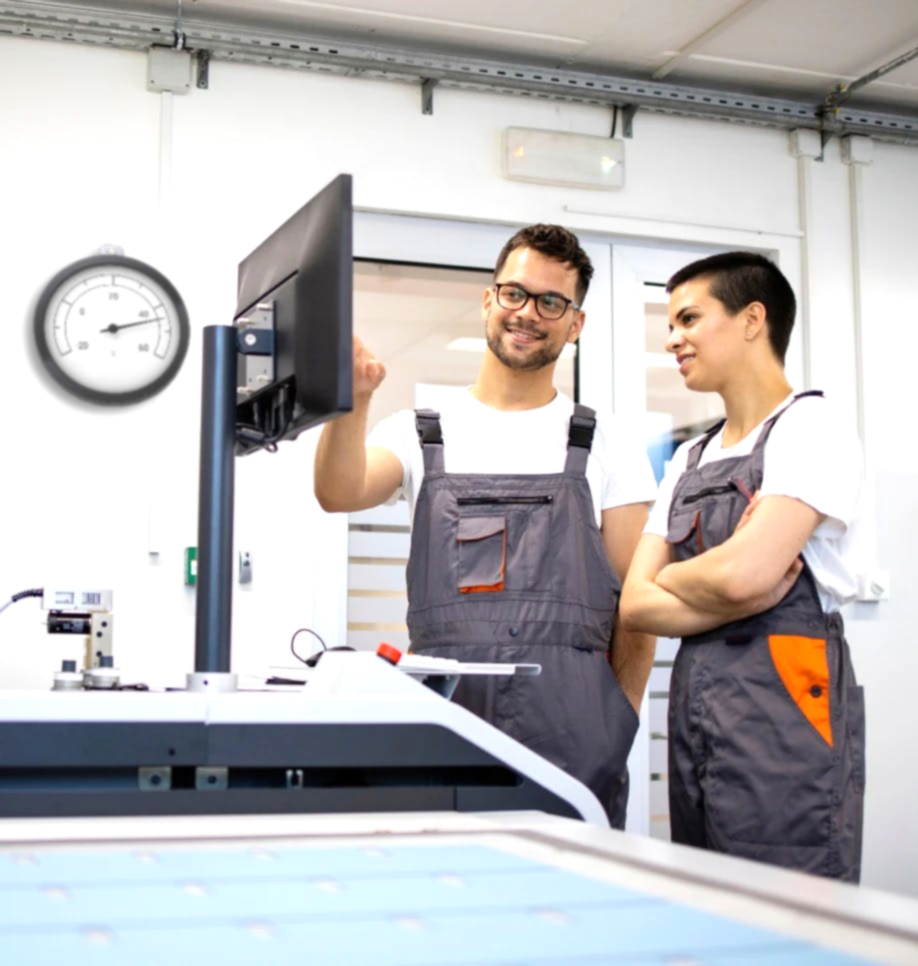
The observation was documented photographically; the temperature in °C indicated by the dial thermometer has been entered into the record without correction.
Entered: 45 °C
